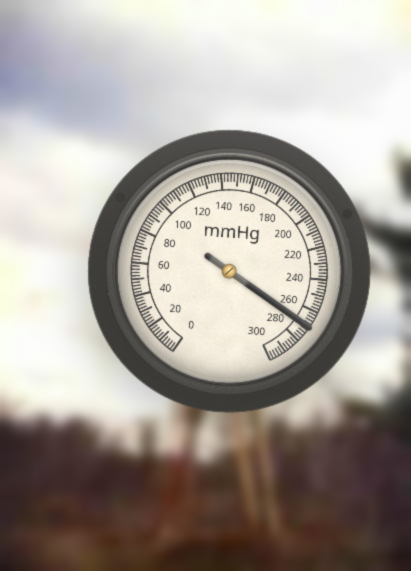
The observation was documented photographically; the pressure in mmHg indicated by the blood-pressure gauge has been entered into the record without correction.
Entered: 270 mmHg
